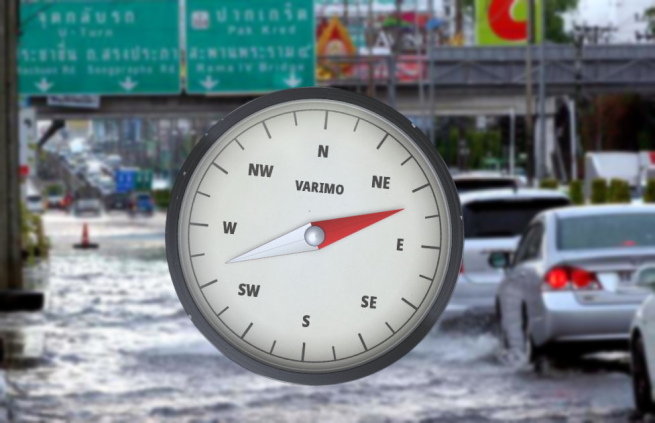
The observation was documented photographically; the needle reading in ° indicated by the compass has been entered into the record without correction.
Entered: 67.5 °
